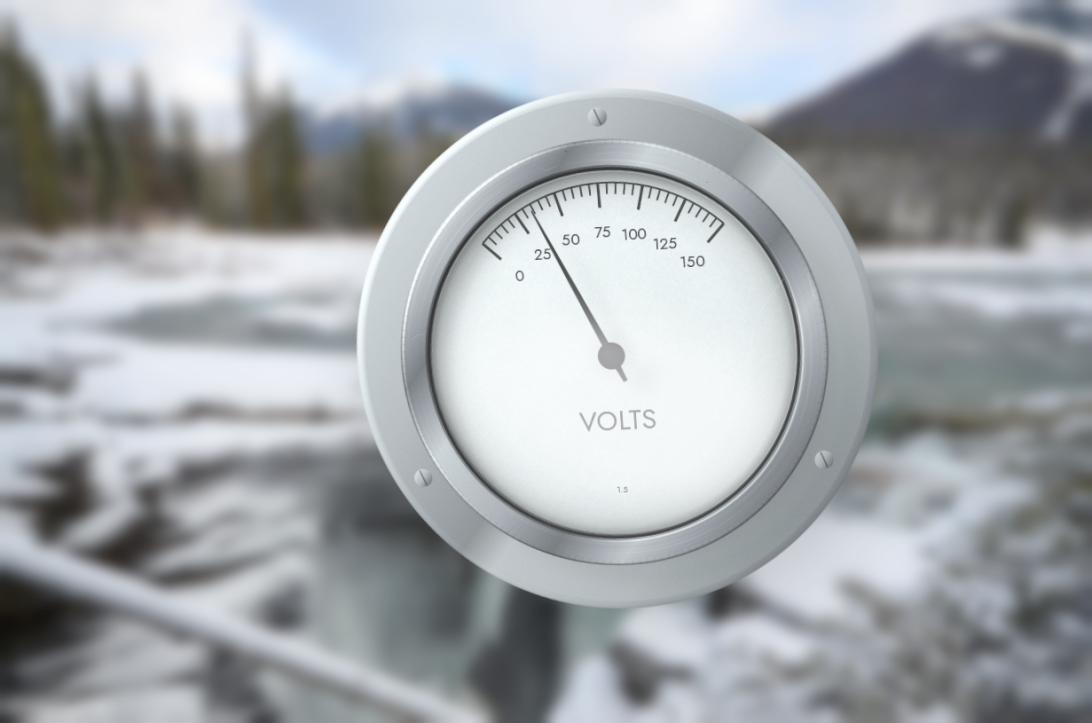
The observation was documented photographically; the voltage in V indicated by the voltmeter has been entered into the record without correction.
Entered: 35 V
